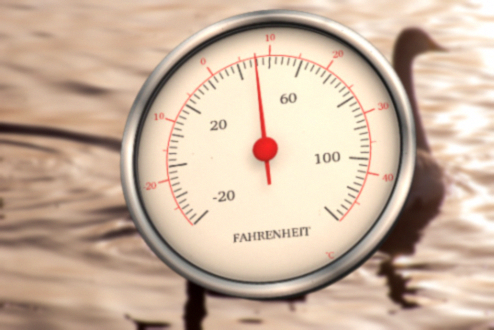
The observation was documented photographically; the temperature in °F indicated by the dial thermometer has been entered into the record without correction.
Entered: 46 °F
